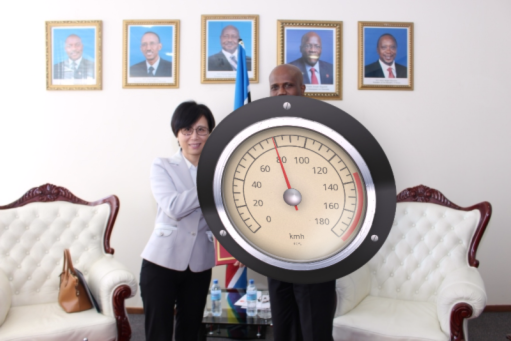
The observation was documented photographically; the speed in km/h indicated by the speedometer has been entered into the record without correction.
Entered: 80 km/h
